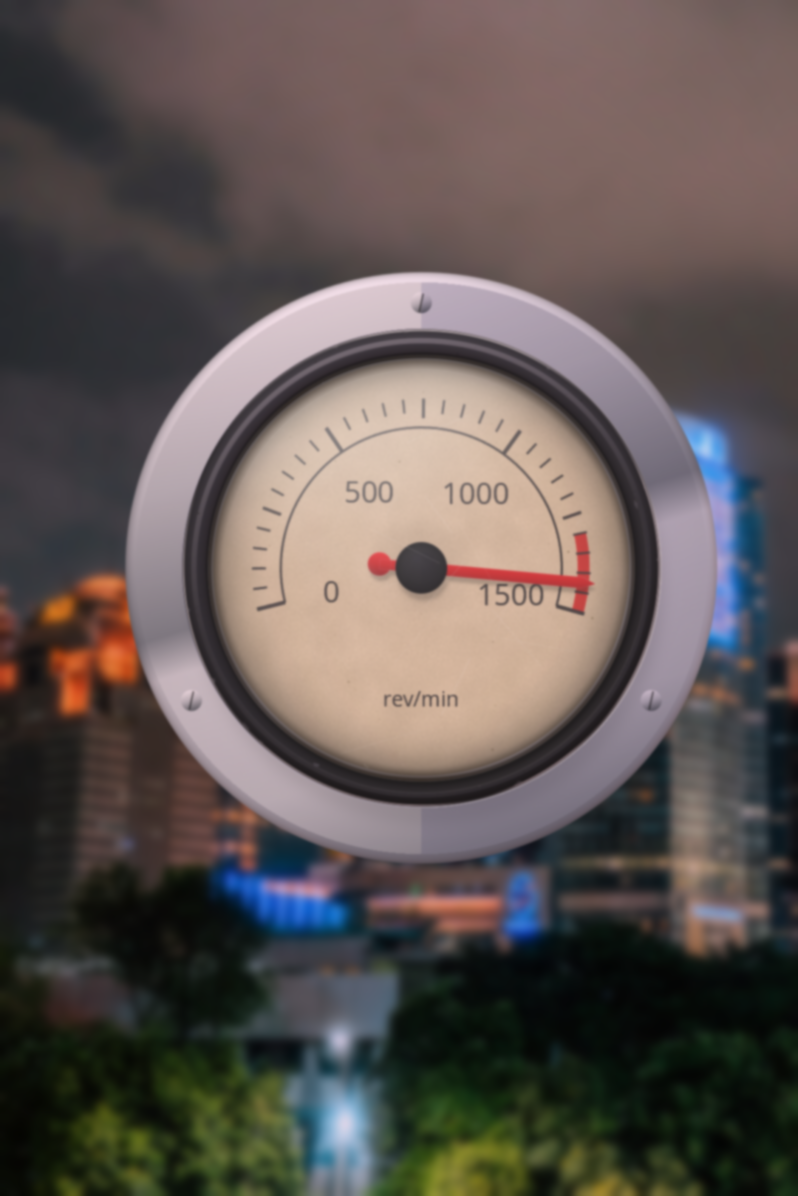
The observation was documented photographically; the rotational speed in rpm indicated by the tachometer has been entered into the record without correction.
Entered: 1425 rpm
